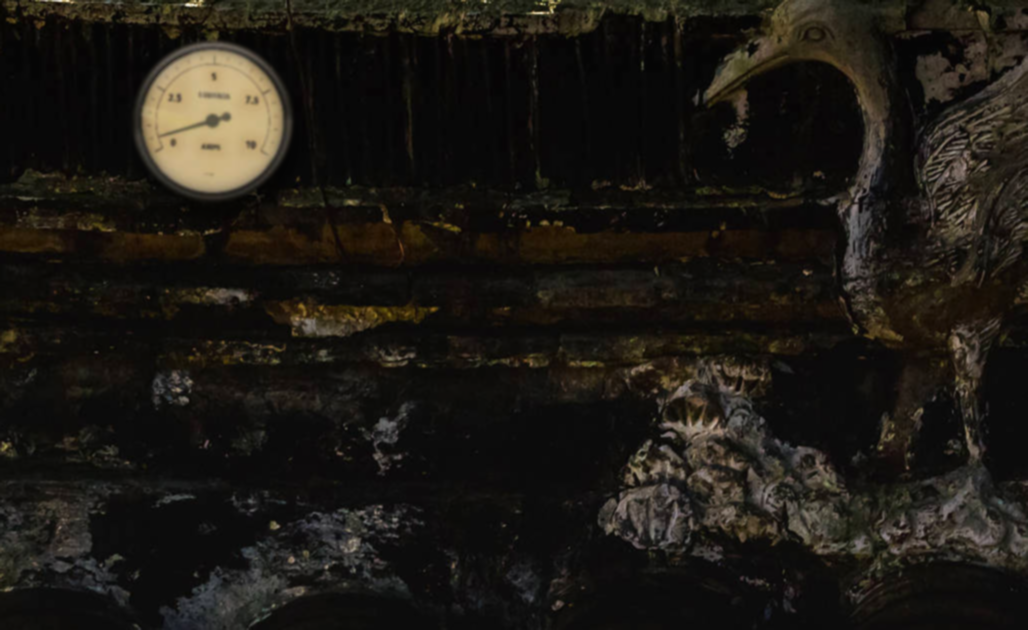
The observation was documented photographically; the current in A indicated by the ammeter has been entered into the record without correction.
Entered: 0.5 A
